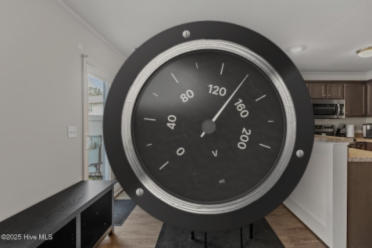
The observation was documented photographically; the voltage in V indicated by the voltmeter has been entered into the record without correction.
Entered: 140 V
